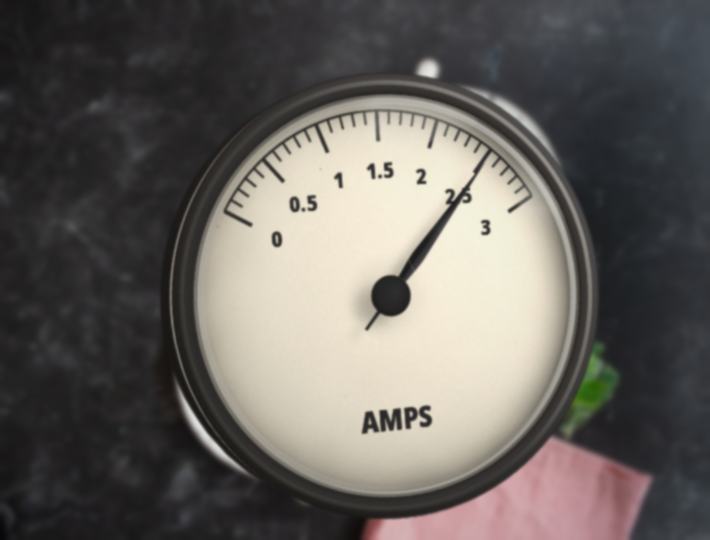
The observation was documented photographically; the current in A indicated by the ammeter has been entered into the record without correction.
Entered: 2.5 A
